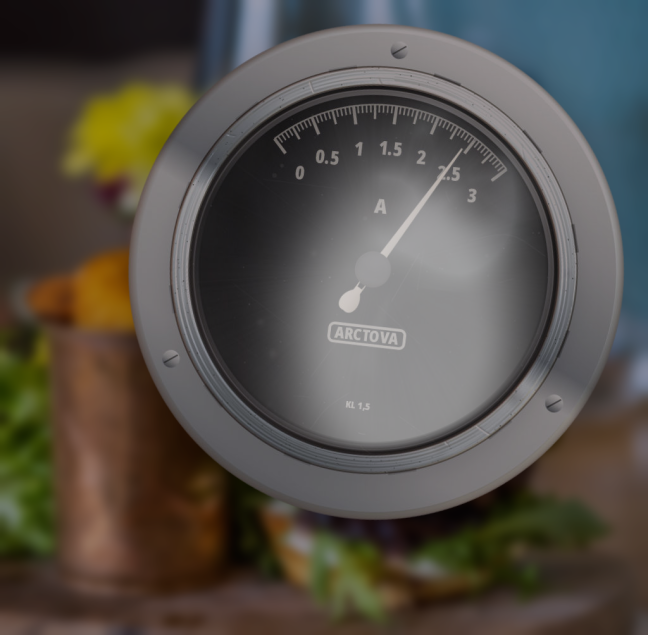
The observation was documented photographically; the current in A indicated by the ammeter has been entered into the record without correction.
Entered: 2.45 A
